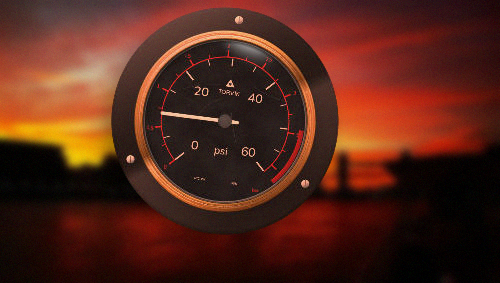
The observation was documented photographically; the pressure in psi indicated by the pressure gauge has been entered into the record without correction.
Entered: 10 psi
